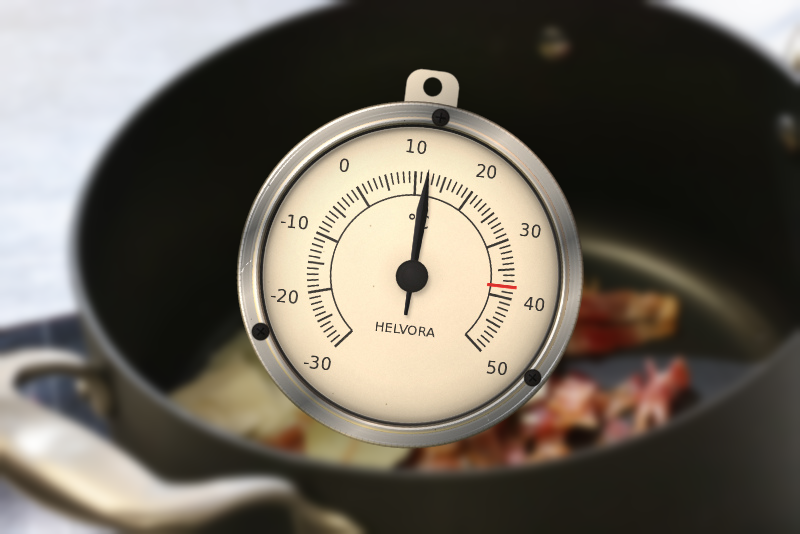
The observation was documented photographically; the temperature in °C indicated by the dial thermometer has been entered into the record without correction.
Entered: 12 °C
